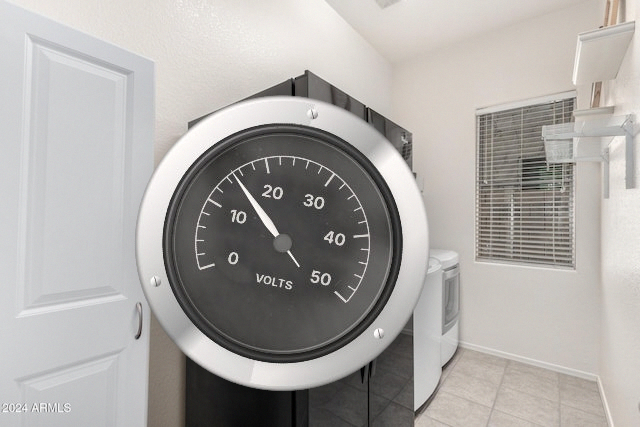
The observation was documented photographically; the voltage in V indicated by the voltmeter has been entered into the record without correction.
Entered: 15 V
